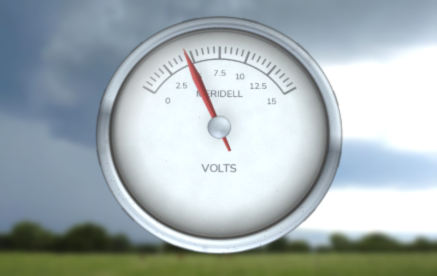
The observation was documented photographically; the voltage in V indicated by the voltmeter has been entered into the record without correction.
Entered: 4.5 V
